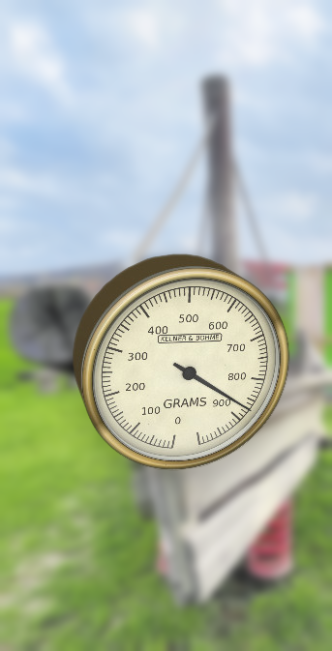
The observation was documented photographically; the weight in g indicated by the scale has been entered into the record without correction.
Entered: 870 g
